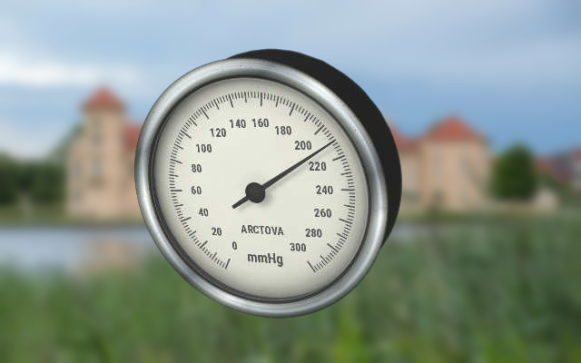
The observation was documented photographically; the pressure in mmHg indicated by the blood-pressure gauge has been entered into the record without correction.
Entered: 210 mmHg
